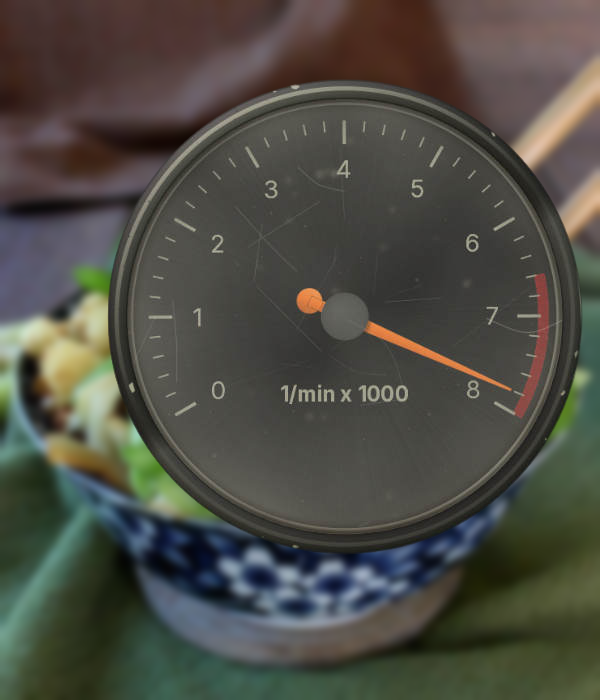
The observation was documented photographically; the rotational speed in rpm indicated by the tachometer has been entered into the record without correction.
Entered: 7800 rpm
